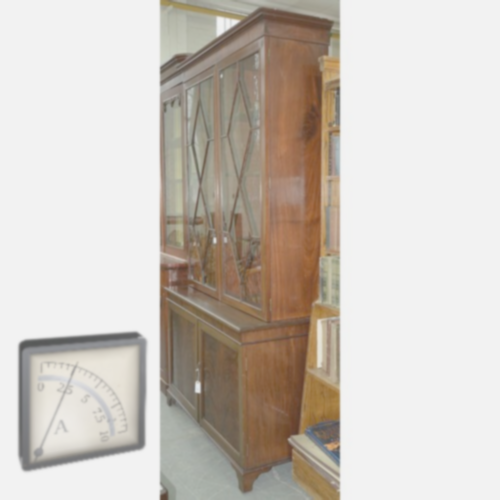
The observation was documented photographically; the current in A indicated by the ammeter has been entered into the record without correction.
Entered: 2.5 A
